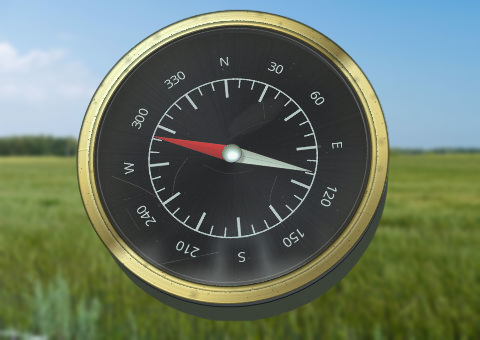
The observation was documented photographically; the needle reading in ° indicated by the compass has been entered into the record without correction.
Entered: 290 °
